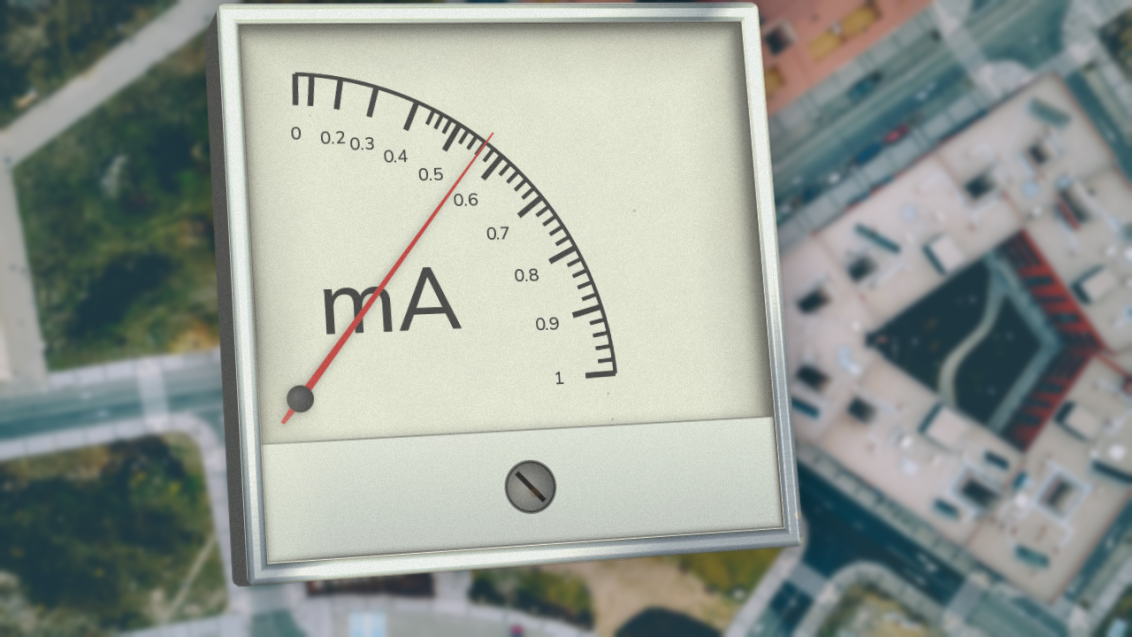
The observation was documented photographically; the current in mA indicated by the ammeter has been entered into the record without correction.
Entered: 0.56 mA
